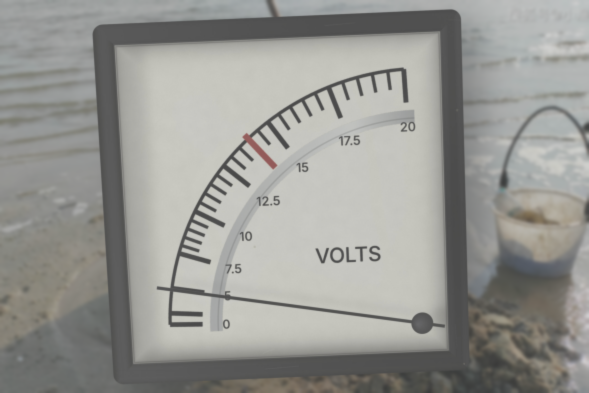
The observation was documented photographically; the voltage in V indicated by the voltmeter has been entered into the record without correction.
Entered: 5 V
